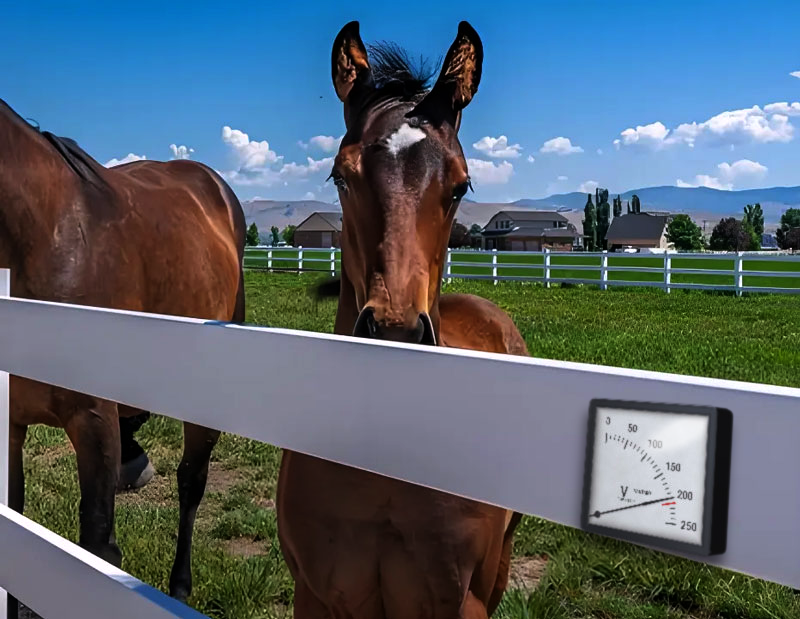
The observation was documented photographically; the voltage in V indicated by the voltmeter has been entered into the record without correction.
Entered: 200 V
